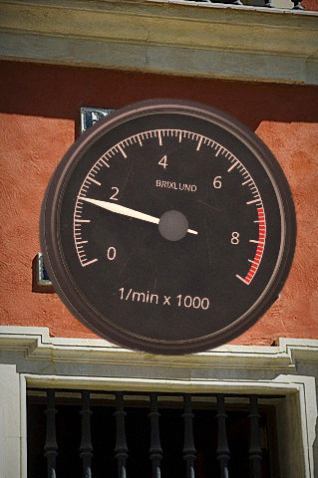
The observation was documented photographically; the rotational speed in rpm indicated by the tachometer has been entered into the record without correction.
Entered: 1500 rpm
